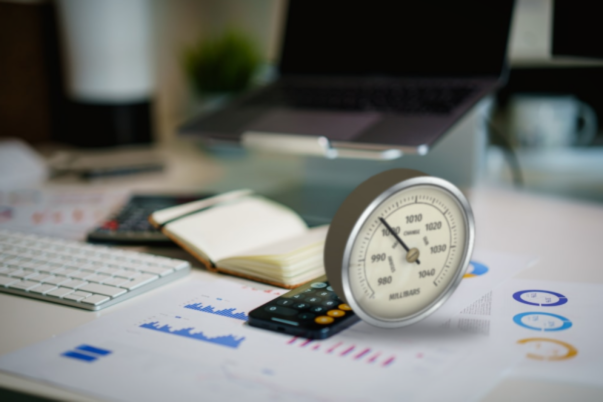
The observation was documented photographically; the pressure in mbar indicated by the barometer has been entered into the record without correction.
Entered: 1000 mbar
